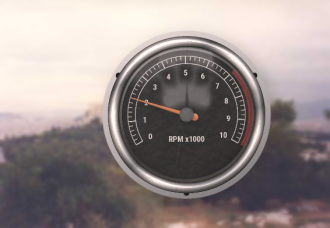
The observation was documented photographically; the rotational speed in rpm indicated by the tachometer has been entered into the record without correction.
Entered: 2000 rpm
